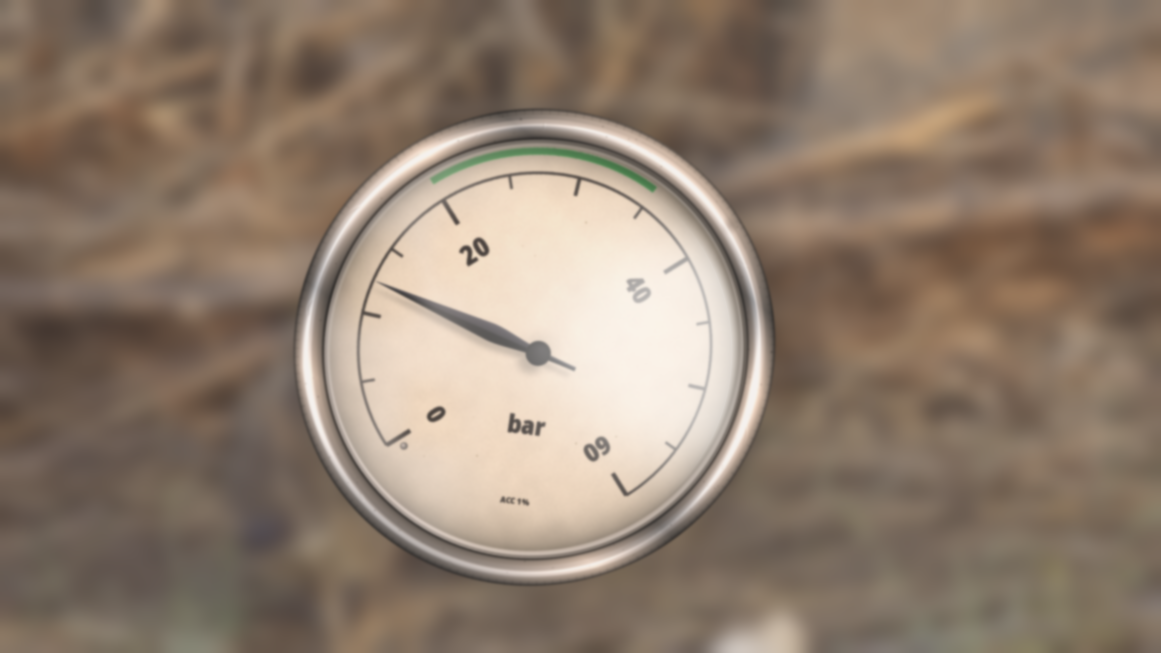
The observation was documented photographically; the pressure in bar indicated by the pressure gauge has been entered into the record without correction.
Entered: 12.5 bar
